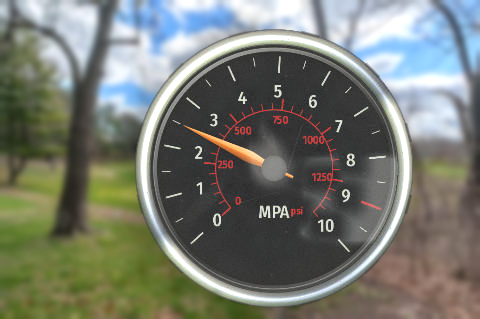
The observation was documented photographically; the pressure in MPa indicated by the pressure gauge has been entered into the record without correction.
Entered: 2.5 MPa
